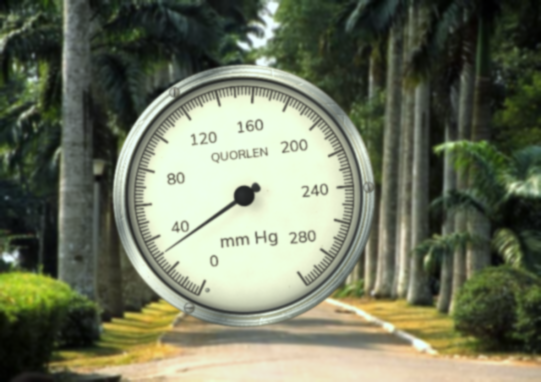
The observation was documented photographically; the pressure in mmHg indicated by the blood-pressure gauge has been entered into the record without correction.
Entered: 30 mmHg
